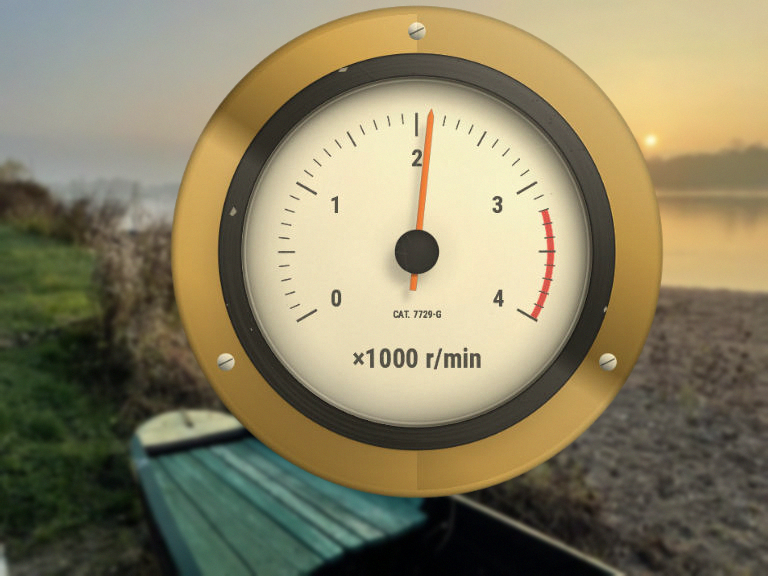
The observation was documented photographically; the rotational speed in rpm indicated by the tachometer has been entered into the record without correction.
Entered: 2100 rpm
